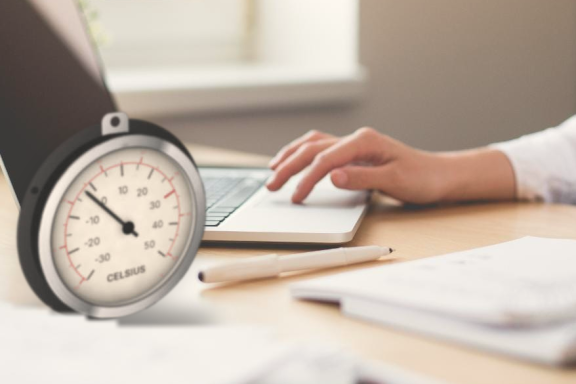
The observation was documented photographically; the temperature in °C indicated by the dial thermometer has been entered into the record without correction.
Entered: -2.5 °C
